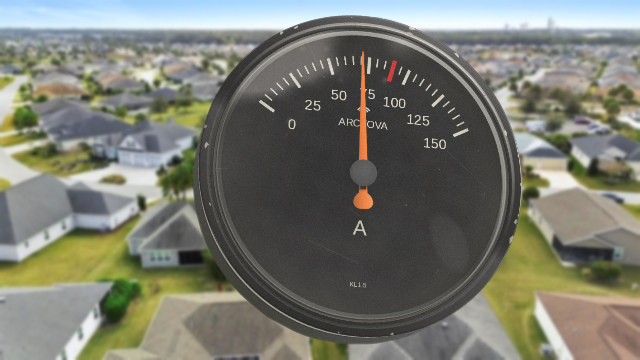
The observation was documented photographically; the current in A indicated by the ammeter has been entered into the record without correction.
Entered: 70 A
